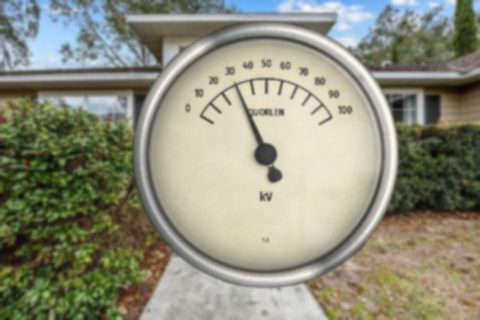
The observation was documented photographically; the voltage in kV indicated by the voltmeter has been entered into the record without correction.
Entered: 30 kV
